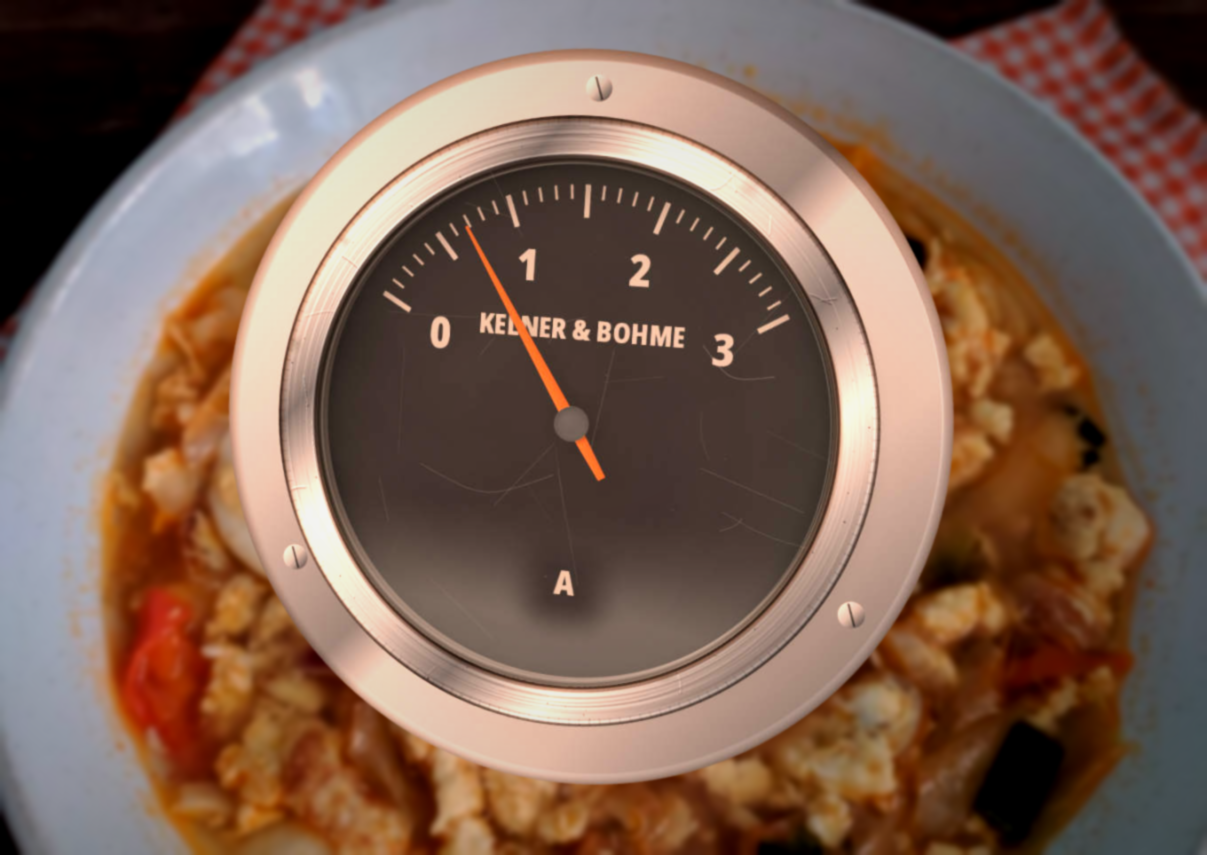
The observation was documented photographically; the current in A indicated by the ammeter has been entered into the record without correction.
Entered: 0.7 A
